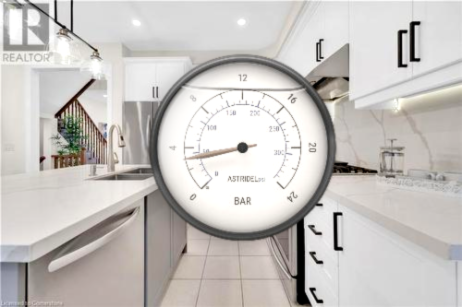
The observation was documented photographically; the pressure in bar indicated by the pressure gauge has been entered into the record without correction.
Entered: 3 bar
